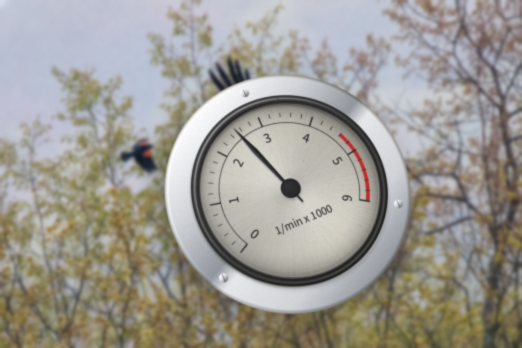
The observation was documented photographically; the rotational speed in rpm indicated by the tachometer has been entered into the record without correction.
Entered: 2500 rpm
